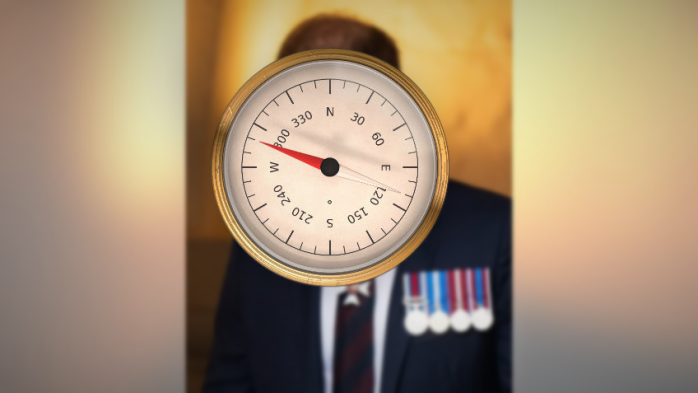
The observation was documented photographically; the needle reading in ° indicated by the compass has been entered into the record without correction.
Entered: 290 °
